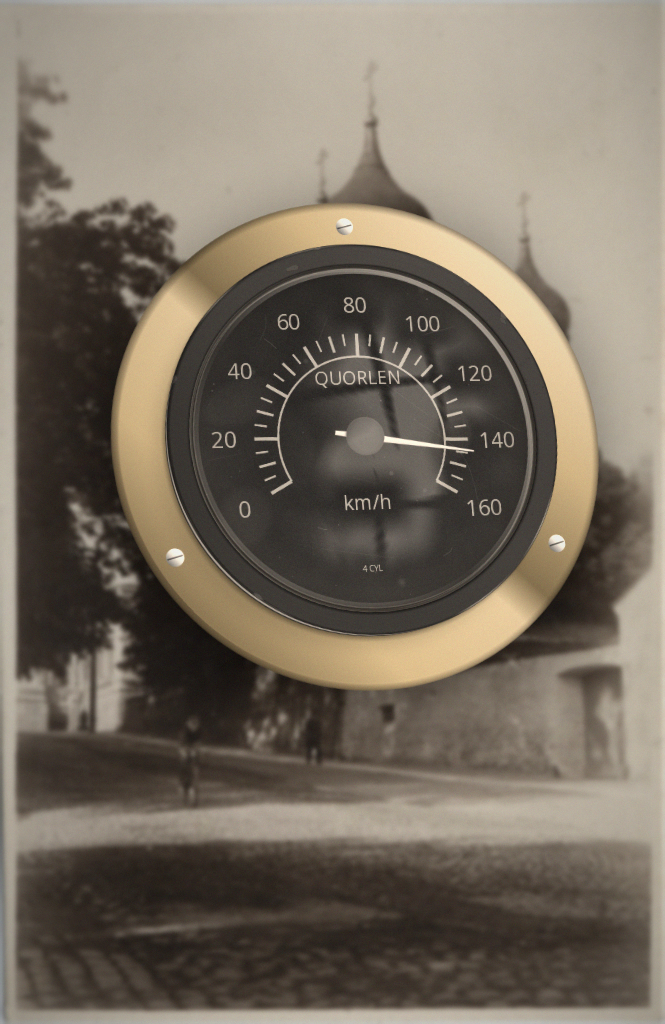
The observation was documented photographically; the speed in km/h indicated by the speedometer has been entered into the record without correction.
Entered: 145 km/h
